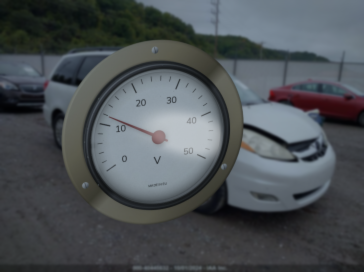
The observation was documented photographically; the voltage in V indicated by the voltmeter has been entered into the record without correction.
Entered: 12 V
